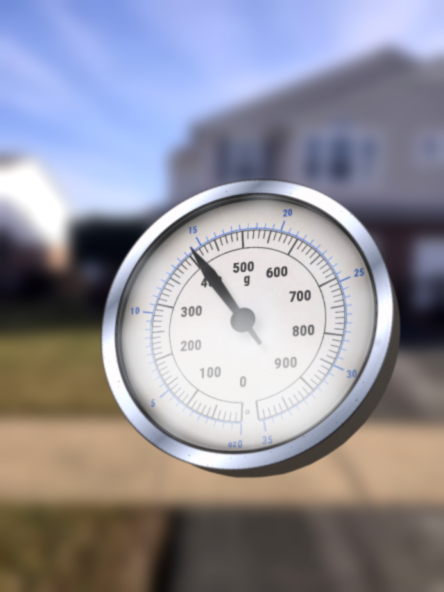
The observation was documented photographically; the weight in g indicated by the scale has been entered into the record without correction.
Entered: 410 g
